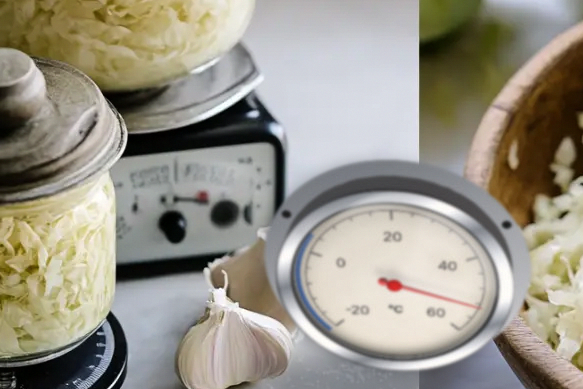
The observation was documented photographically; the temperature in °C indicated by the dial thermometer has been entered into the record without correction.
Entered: 52 °C
